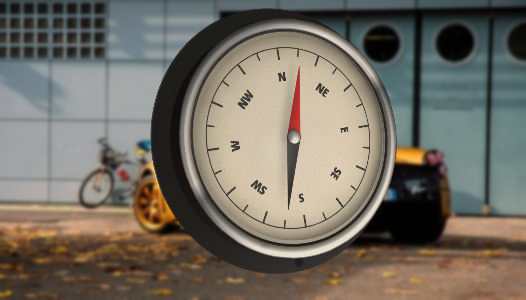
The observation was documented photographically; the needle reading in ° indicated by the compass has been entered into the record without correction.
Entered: 15 °
